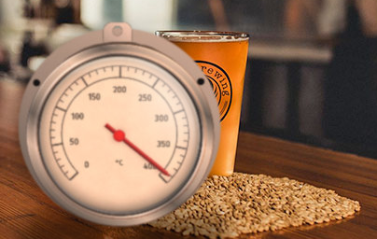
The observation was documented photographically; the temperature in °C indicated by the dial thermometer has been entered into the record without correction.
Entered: 390 °C
